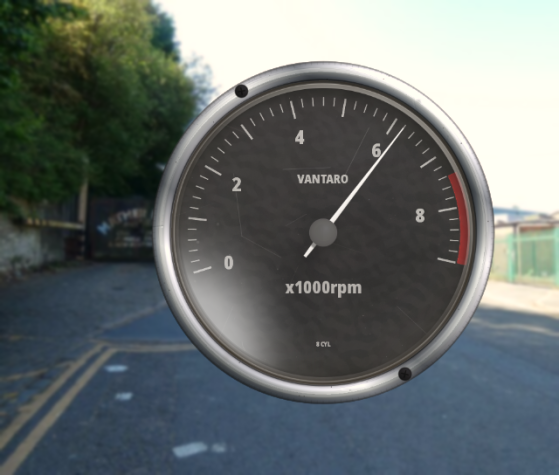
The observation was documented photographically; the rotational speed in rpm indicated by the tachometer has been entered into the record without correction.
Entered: 6200 rpm
